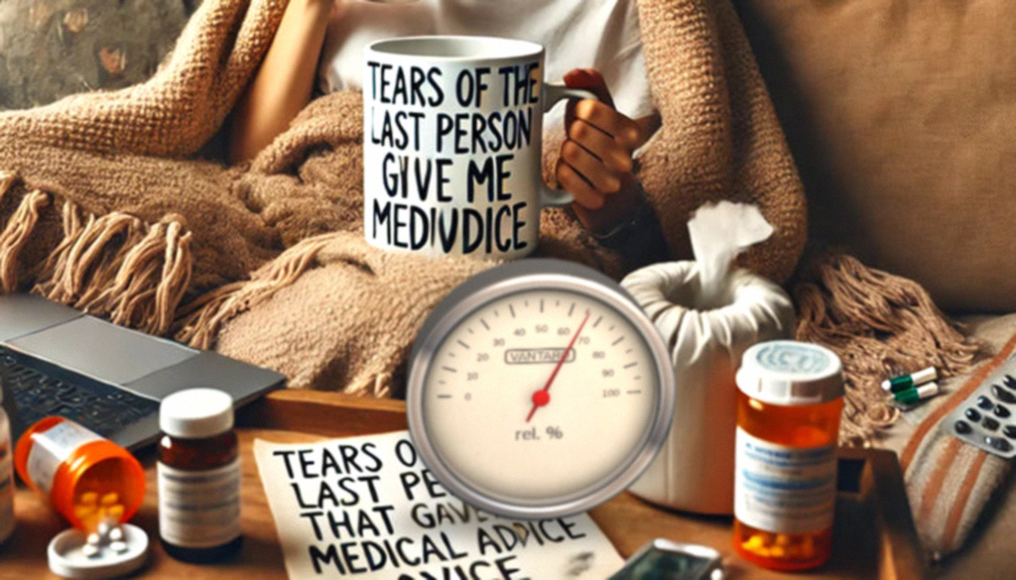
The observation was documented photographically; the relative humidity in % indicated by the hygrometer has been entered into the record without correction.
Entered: 65 %
